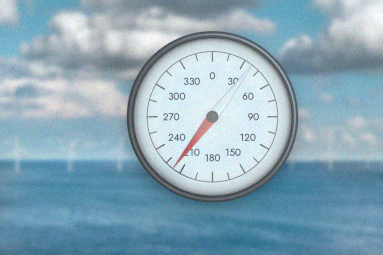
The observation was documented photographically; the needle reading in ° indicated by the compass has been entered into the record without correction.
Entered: 217.5 °
